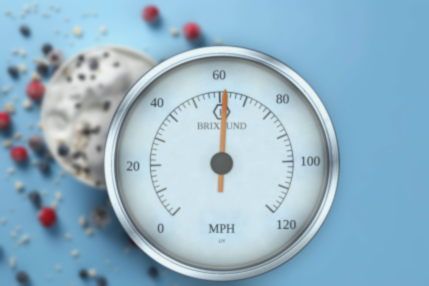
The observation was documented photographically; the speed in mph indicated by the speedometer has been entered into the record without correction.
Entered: 62 mph
